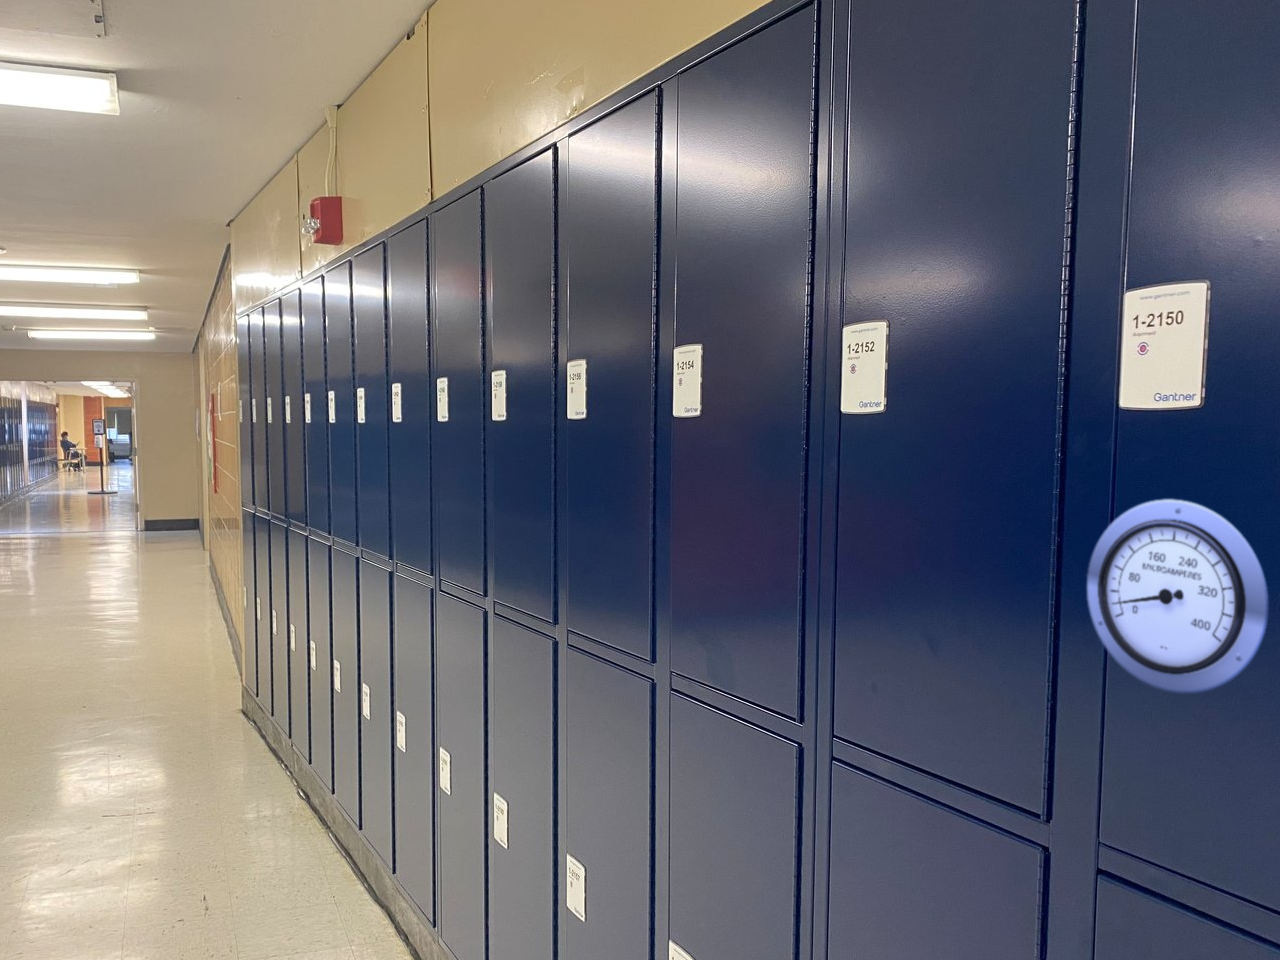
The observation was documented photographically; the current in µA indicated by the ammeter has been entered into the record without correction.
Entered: 20 µA
